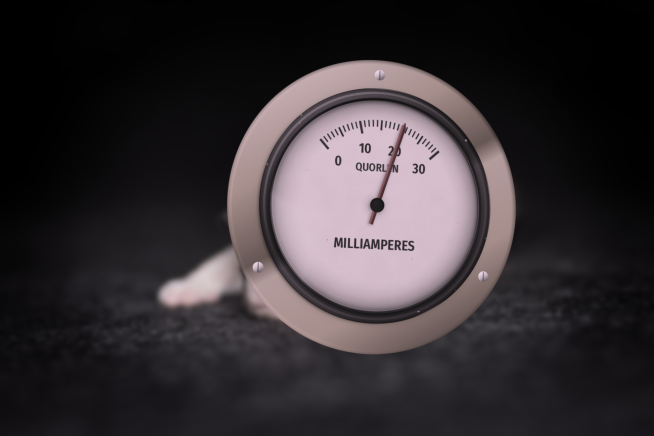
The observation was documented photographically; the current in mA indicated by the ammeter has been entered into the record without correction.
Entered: 20 mA
